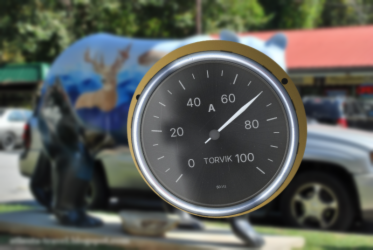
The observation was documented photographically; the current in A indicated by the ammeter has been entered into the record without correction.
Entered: 70 A
